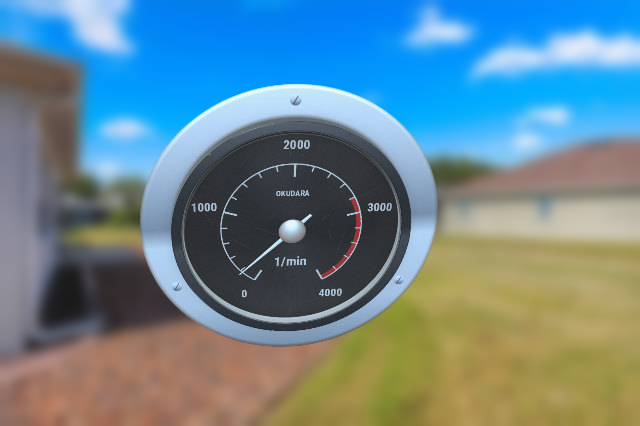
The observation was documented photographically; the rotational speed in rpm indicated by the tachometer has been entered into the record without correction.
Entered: 200 rpm
